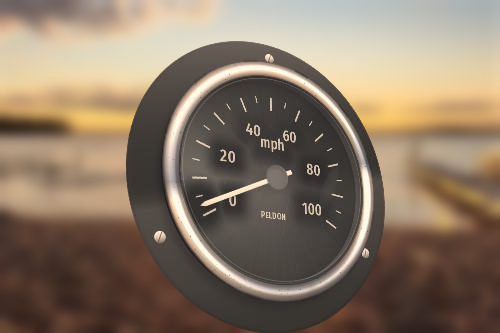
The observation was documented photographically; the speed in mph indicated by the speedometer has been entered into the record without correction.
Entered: 2.5 mph
